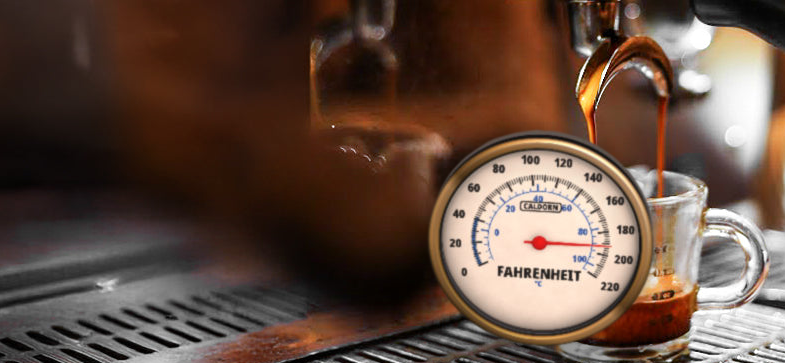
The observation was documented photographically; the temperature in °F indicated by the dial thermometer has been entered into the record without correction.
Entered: 190 °F
